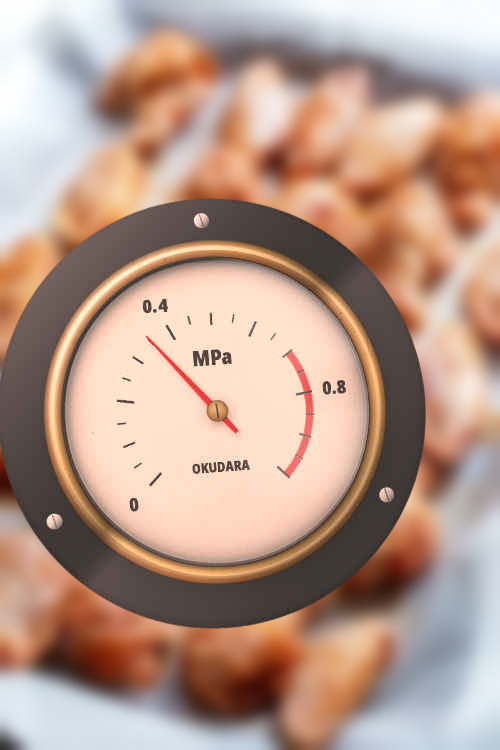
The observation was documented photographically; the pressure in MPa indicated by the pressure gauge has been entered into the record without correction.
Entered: 0.35 MPa
